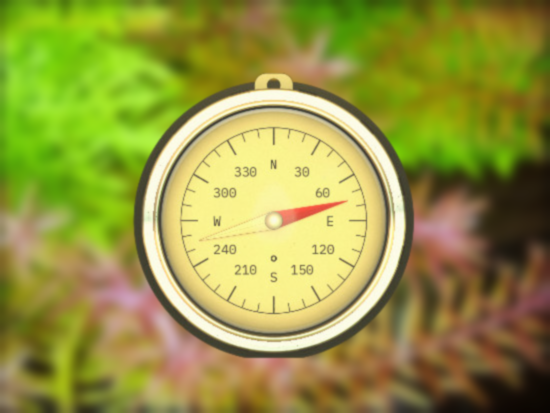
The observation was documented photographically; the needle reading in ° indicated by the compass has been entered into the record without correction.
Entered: 75 °
